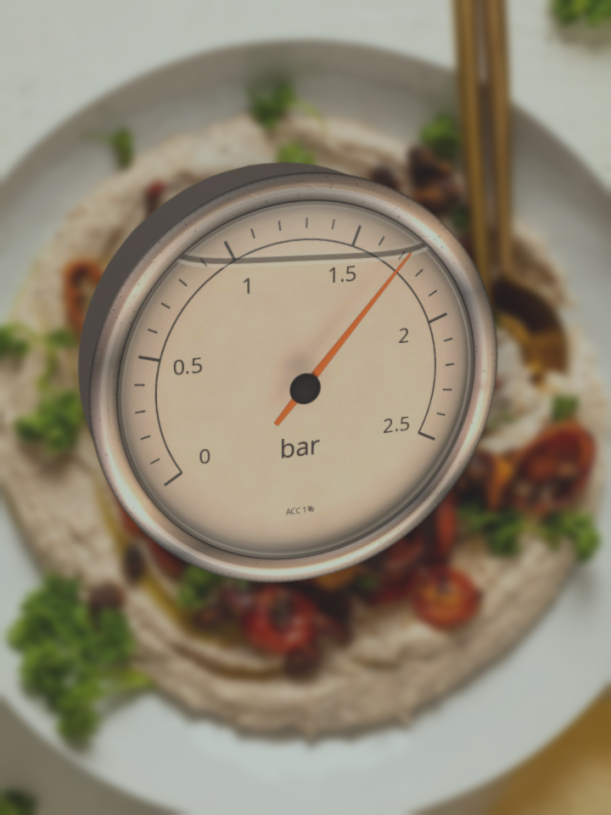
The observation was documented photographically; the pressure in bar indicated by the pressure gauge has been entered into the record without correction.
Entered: 1.7 bar
